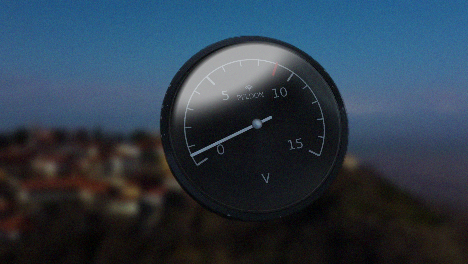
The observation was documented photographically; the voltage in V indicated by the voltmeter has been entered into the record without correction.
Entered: 0.5 V
